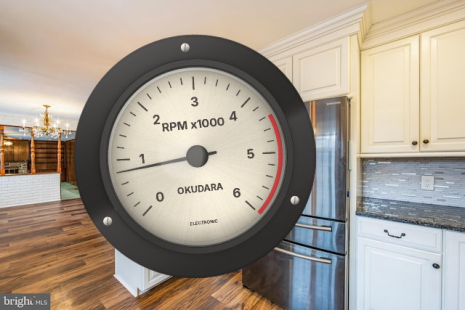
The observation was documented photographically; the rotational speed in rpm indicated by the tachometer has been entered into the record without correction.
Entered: 800 rpm
